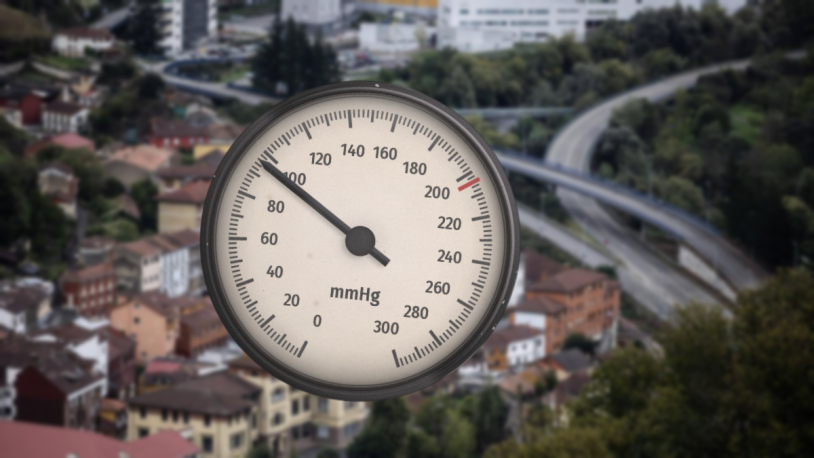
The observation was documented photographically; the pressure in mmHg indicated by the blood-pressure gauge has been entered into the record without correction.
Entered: 96 mmHg
